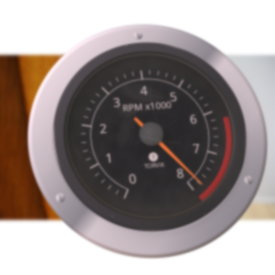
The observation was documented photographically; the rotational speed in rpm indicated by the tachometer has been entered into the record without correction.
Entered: 7800 rpm
